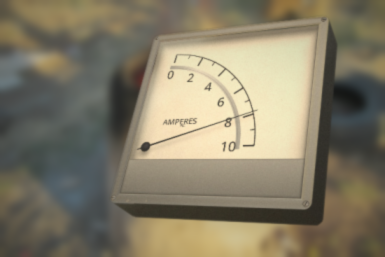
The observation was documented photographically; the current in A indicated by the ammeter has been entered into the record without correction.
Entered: 8 A
